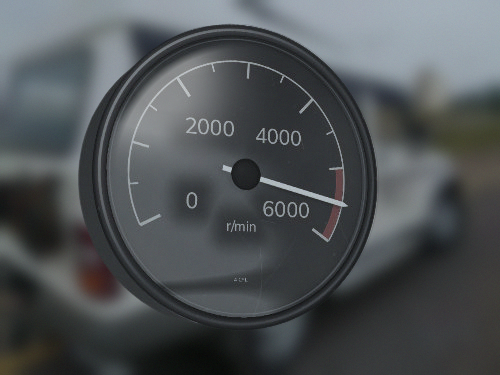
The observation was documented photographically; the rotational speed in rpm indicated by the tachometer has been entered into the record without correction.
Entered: 5500 rpm
